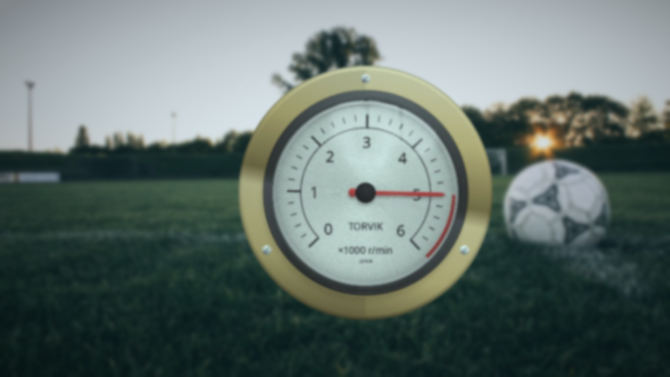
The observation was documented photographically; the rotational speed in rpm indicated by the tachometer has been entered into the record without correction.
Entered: 5000 rpm
